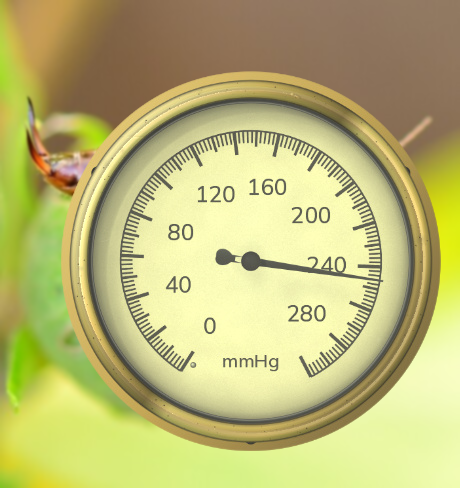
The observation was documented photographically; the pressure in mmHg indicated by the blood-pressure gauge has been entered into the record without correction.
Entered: 246 mmHg
